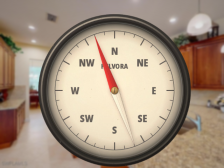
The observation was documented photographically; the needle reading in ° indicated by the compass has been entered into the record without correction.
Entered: 340 °
